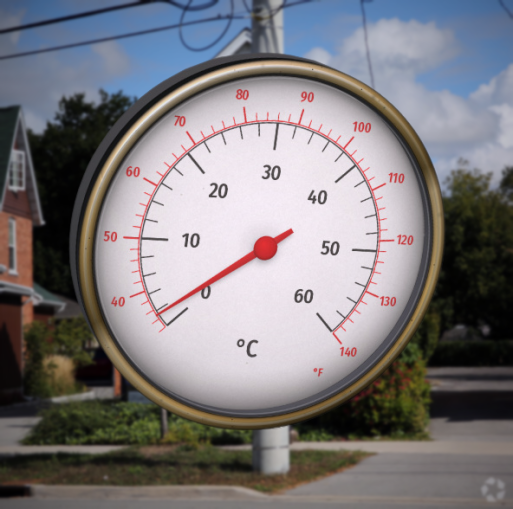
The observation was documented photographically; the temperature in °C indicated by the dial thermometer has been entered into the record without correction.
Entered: 2 °C
